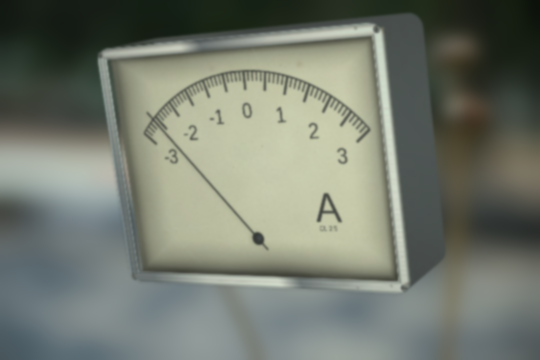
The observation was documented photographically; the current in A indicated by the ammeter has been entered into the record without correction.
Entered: -2.5 A
